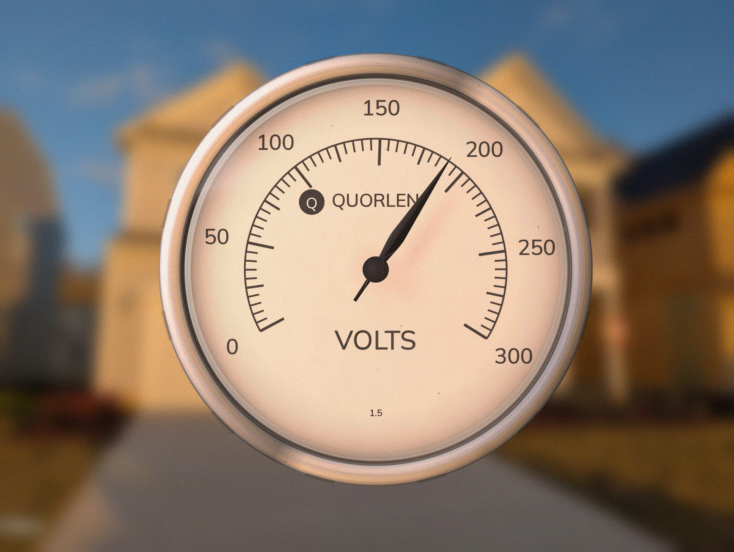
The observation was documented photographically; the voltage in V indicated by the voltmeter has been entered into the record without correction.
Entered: 190 V
